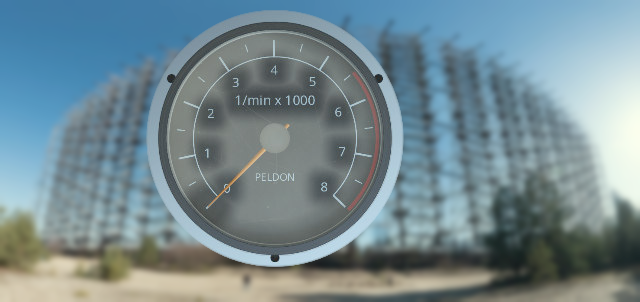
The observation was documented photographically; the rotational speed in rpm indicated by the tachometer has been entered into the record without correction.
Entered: 0 rpm
